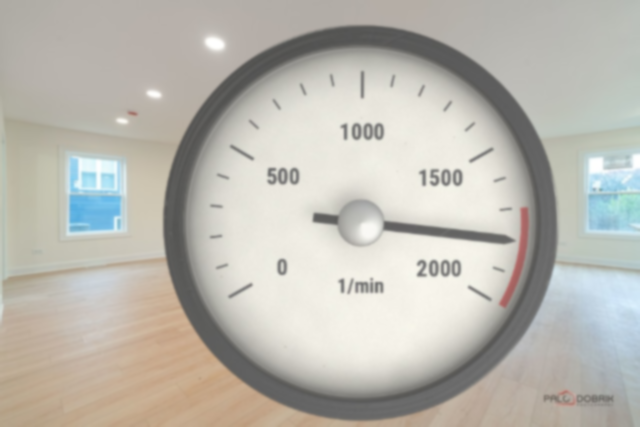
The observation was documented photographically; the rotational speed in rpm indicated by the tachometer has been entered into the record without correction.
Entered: 1800 rpm
